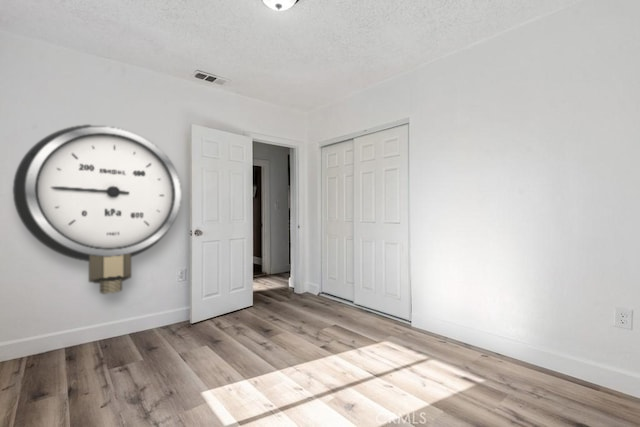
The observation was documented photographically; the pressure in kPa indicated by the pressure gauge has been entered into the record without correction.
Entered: 100 kPa
